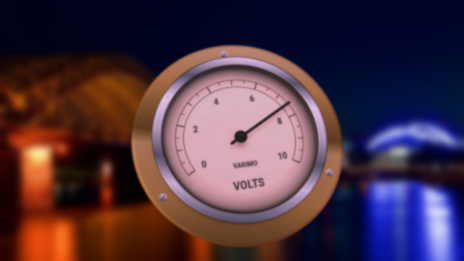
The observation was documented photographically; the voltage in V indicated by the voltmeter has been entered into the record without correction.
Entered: 7.5 V
